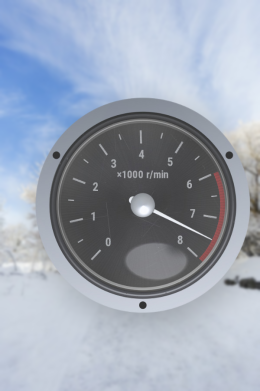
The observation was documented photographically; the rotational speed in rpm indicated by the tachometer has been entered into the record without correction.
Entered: 7500 rpm
